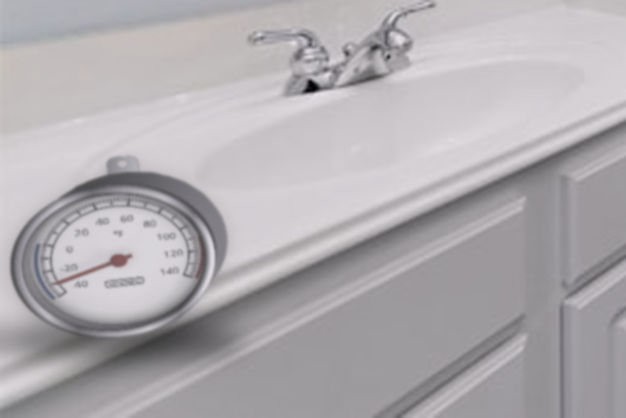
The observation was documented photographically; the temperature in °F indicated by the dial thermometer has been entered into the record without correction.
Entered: -30 °F
